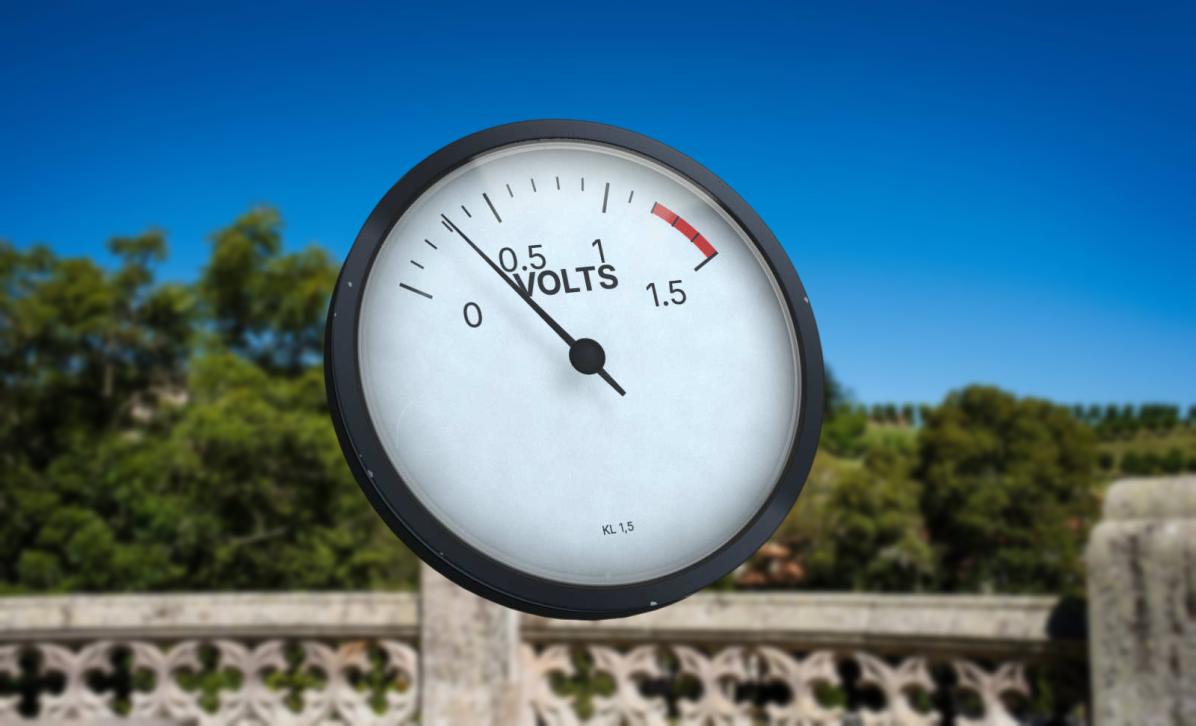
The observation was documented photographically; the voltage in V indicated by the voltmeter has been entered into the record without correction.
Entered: 0.3 V
